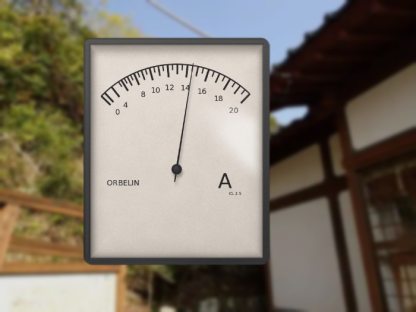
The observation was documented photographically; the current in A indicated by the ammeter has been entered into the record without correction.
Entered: 14.5 A
